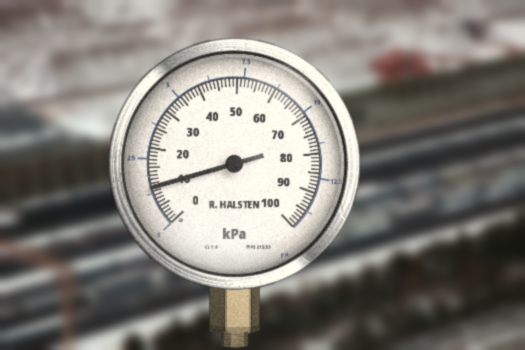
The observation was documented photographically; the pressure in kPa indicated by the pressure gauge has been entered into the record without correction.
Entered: 10 kPa
